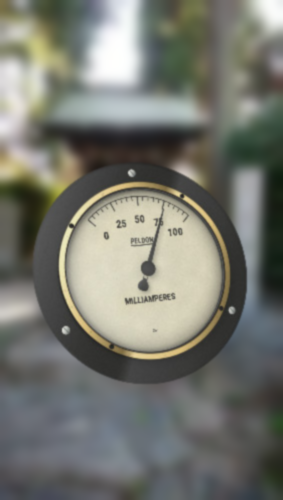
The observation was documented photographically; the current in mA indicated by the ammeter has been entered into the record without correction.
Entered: 75 mA
